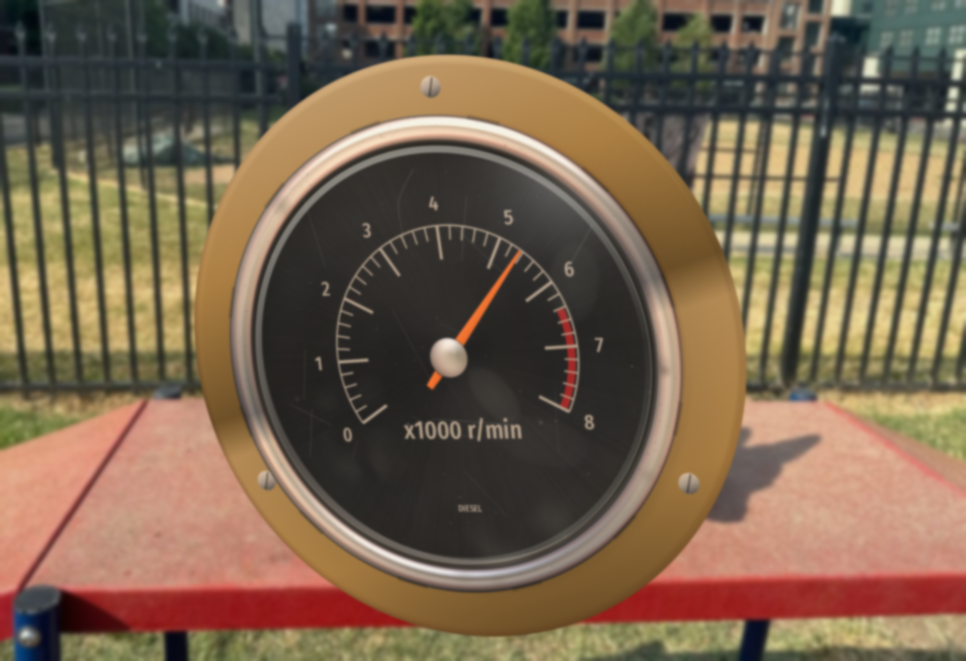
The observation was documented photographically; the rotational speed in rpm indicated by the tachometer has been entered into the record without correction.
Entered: 5400 rpm
